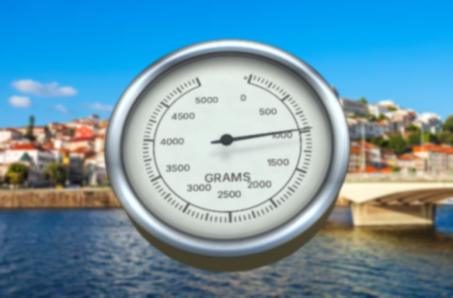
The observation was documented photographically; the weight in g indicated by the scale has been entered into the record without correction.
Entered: 1000 g
